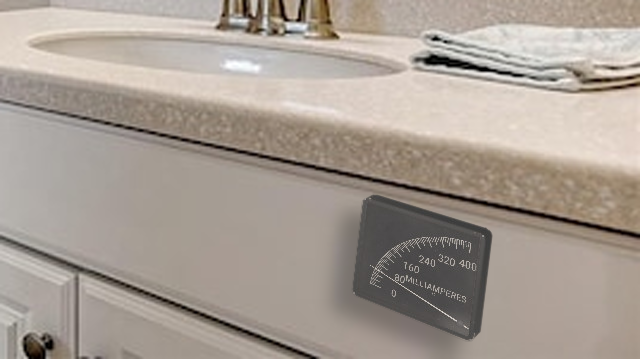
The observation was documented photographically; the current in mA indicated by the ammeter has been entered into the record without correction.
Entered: 60 mA
